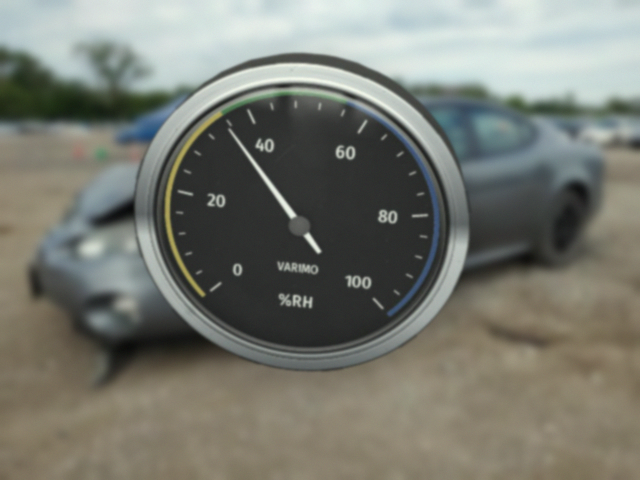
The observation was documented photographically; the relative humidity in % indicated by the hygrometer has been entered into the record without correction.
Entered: 36 %
